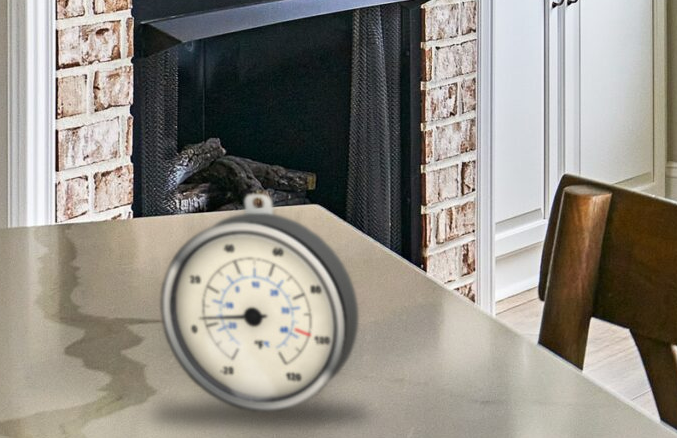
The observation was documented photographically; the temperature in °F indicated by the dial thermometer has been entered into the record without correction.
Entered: 5 °F
